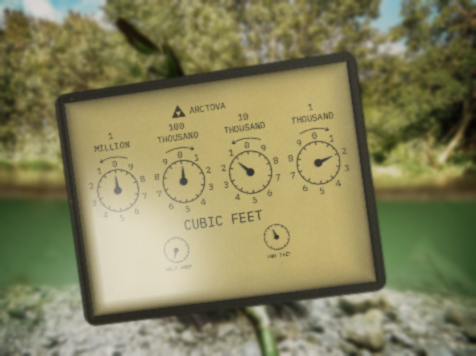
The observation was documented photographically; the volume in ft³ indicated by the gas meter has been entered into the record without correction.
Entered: 1200 ft³
